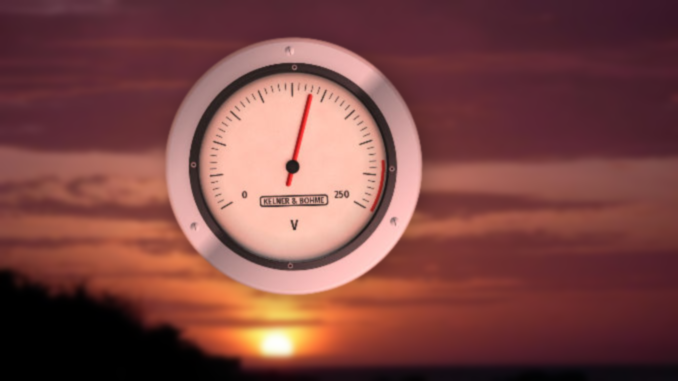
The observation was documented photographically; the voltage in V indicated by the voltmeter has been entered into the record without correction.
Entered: 140 V
